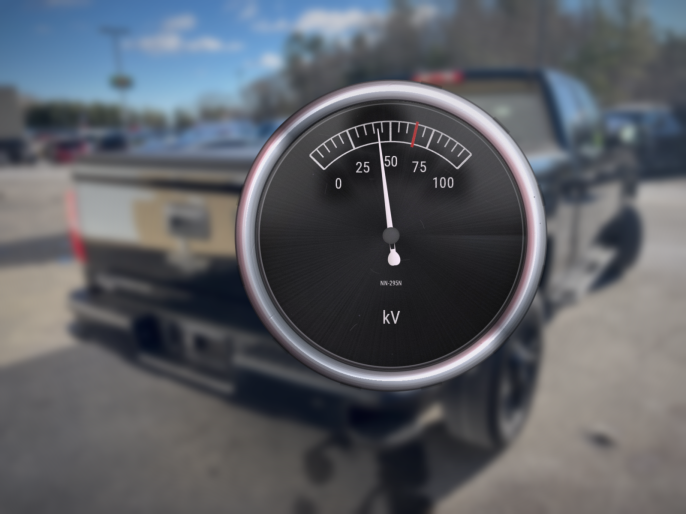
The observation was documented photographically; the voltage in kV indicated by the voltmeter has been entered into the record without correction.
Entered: 42.5 kV
